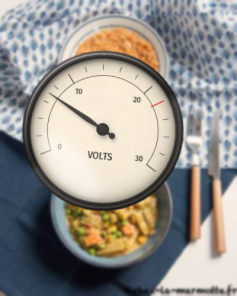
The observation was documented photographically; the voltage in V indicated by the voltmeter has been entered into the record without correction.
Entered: 7 V
